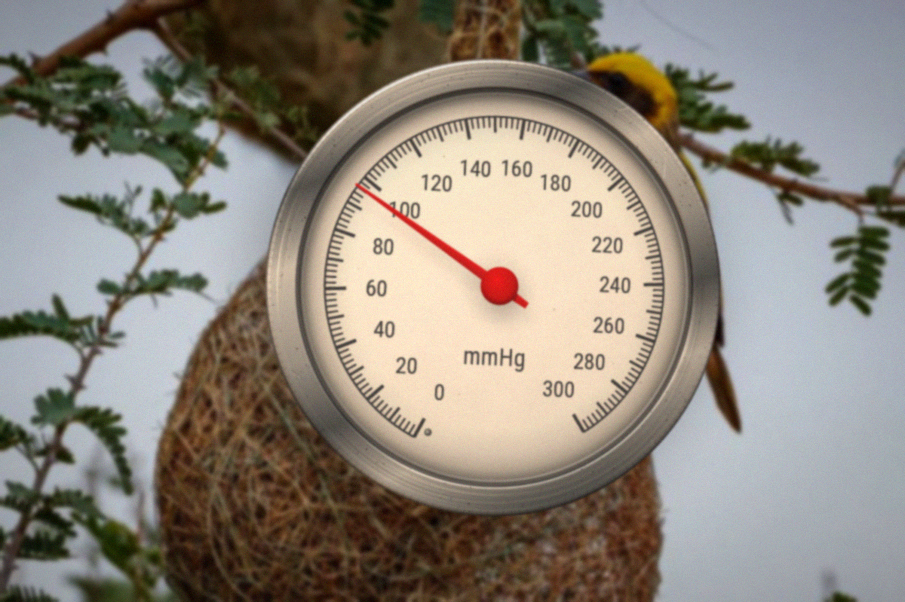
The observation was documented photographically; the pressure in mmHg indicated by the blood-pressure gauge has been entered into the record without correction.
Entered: 96 mmHg
